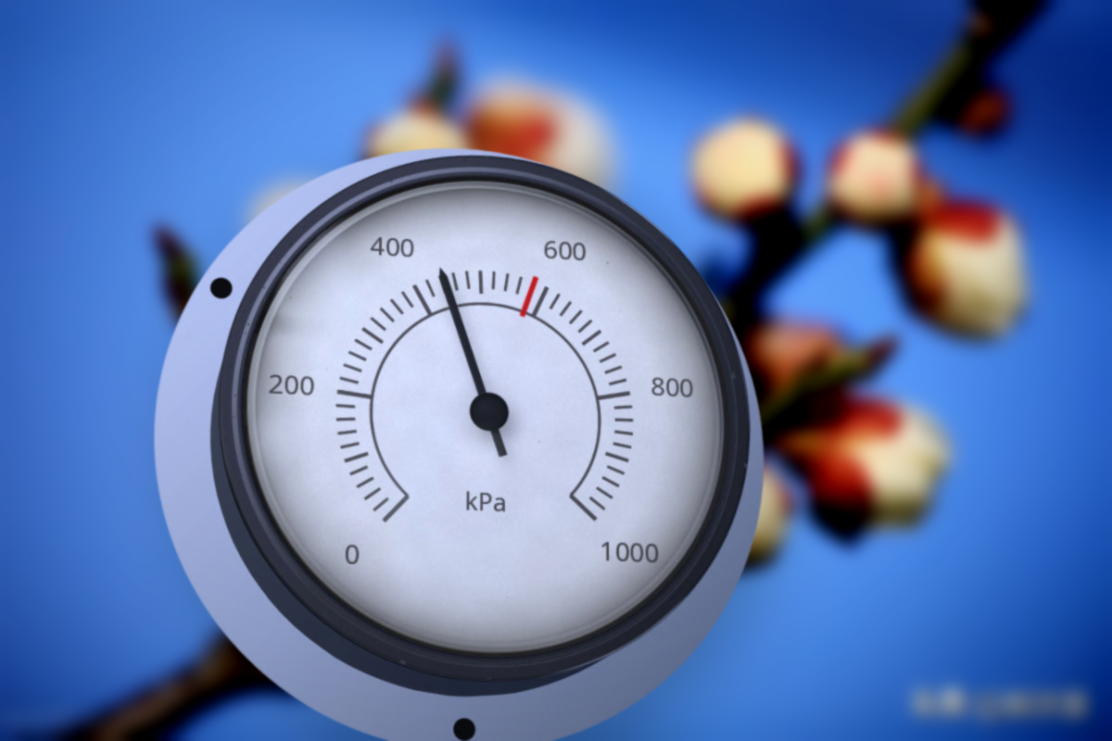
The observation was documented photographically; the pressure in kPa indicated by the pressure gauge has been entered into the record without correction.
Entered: 440 kPa
